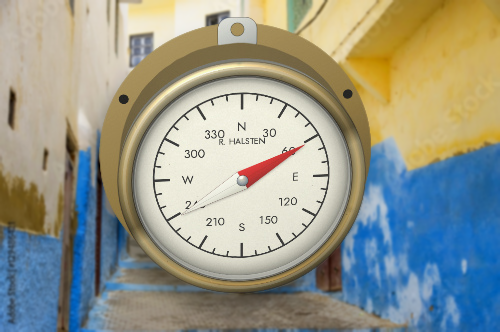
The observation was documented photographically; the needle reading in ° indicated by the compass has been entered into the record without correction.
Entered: 60 °
